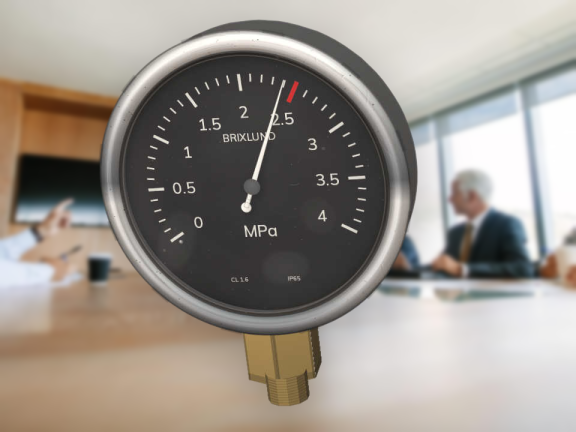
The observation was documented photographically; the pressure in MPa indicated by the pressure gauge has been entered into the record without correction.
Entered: 2.4 MPa
